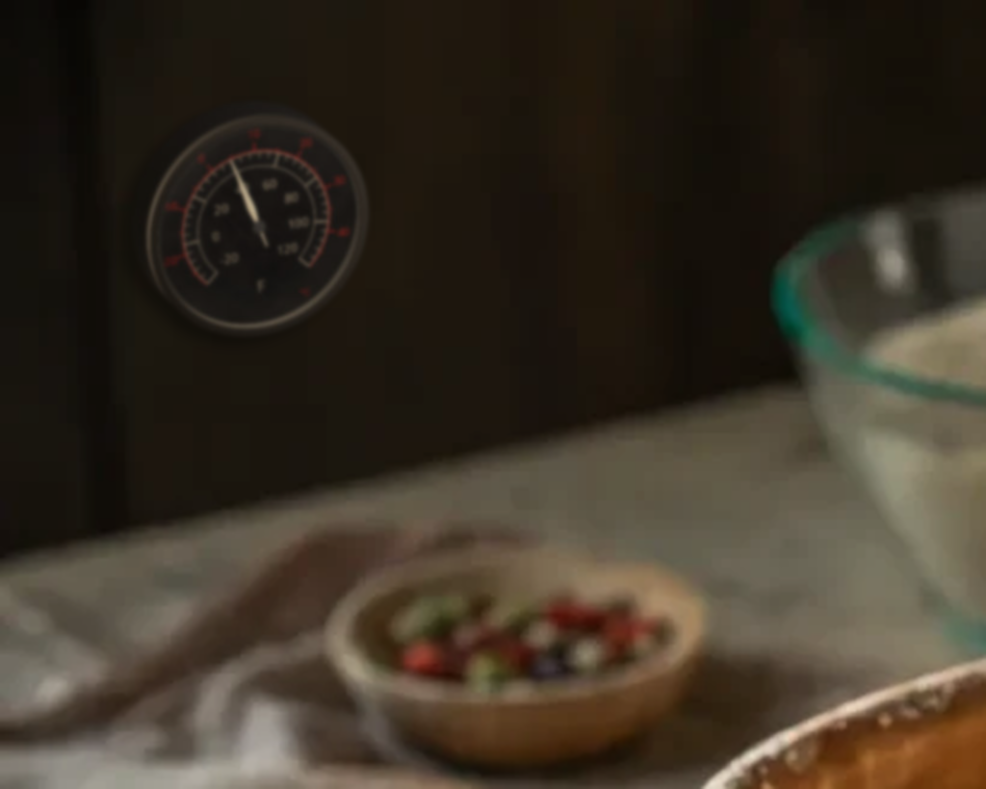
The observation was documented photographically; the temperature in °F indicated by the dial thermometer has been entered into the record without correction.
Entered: 40 °F
